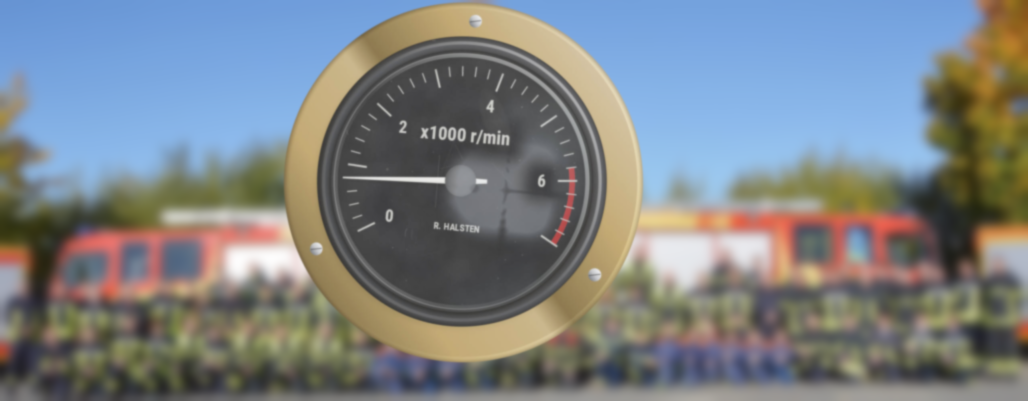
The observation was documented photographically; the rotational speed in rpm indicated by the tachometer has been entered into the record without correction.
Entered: 800 rpm
